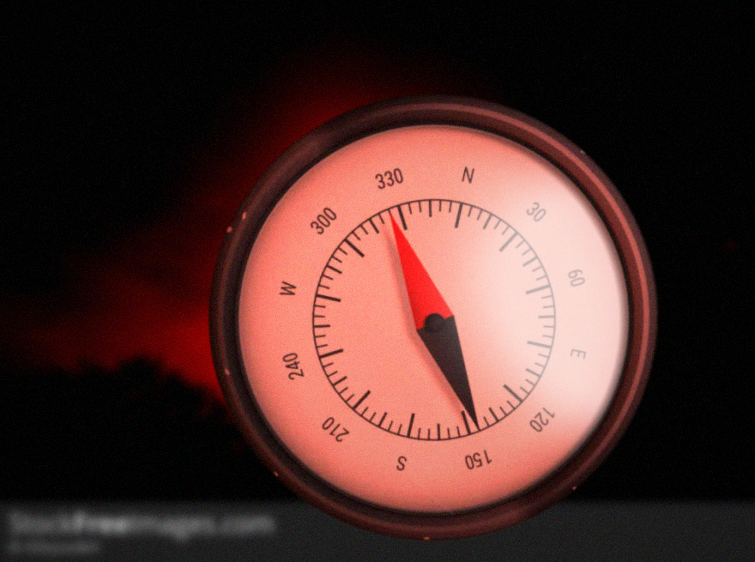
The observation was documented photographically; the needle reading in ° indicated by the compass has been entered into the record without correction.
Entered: 325 °
